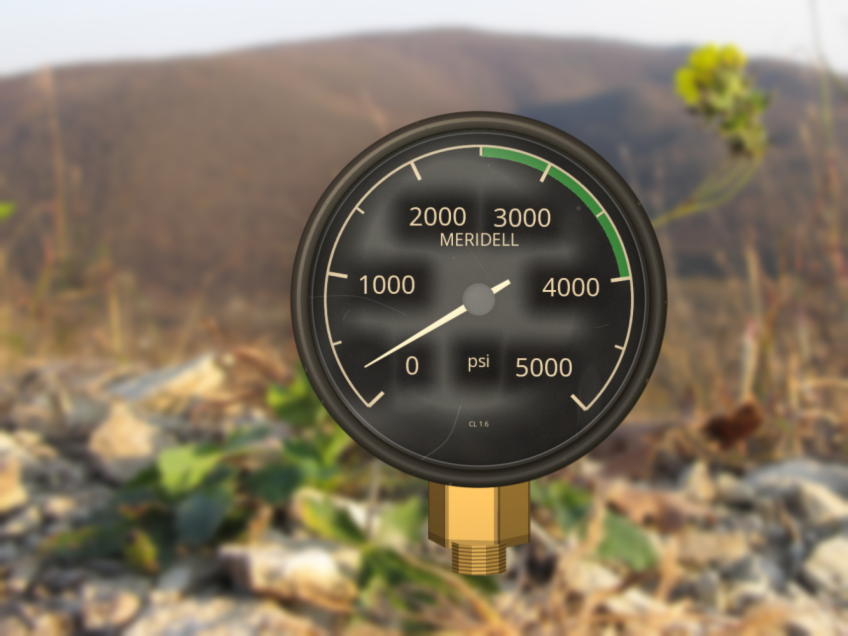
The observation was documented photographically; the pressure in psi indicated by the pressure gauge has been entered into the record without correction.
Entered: 250 psi
